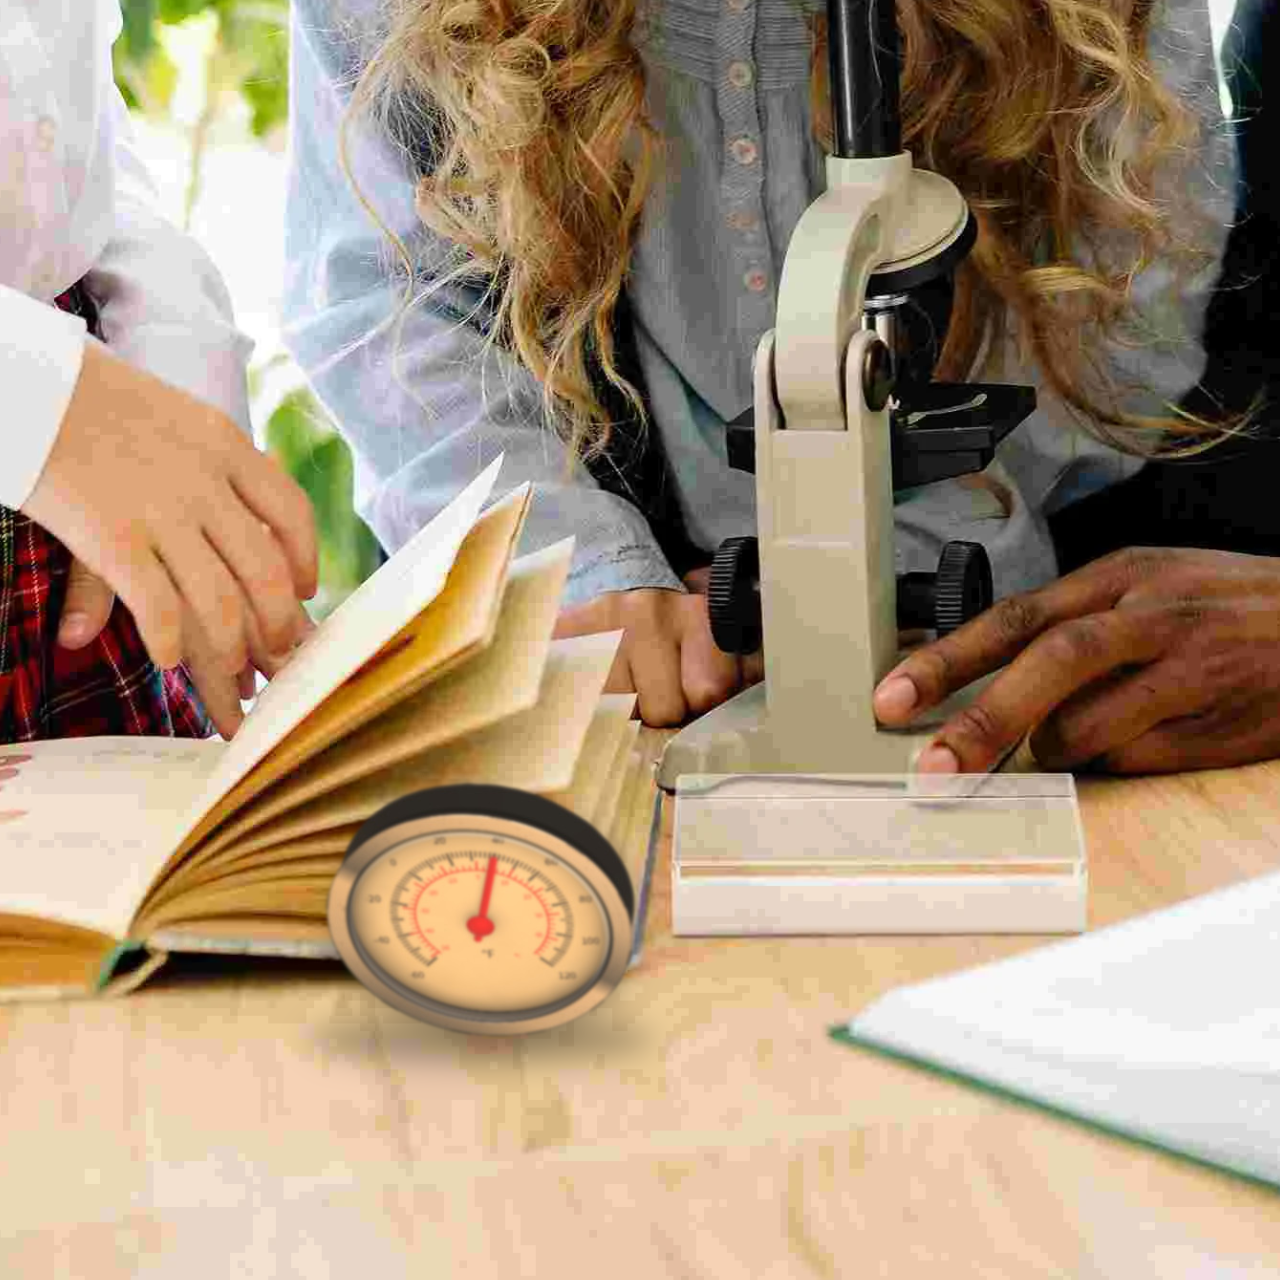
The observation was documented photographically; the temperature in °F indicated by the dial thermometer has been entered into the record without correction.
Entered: 40 °F
